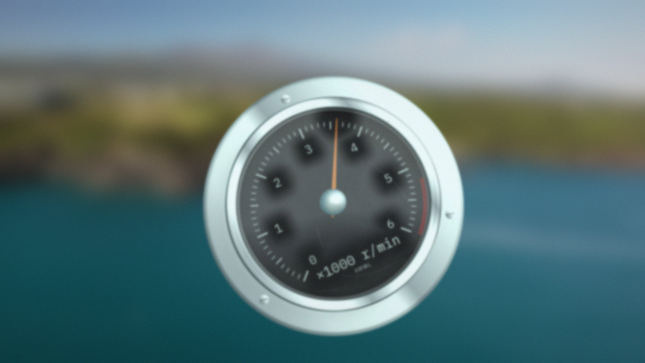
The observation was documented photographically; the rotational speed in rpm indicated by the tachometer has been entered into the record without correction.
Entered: 3600 rpm
